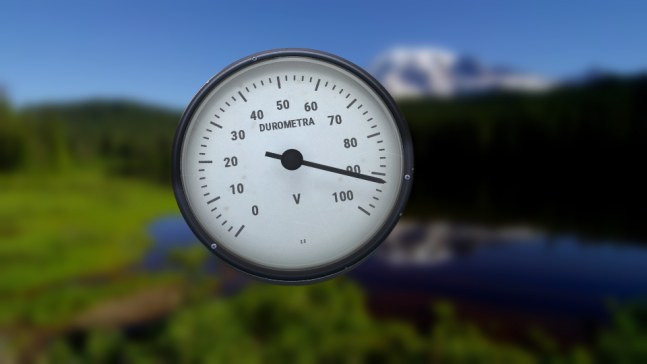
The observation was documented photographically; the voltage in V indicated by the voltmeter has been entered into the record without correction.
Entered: 92 V
